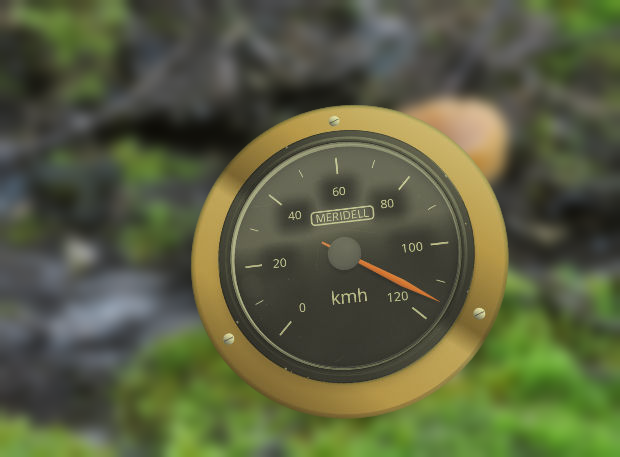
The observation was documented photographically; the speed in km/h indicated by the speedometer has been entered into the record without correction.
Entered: 115 km/h
